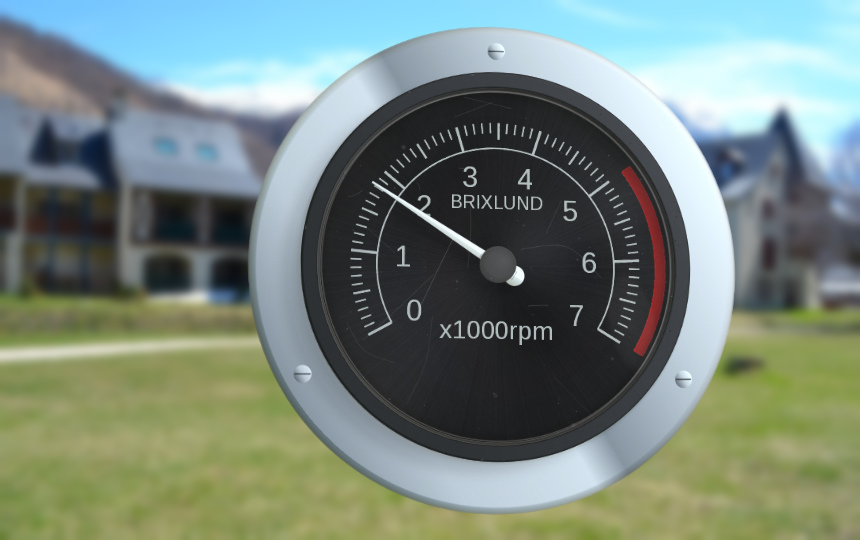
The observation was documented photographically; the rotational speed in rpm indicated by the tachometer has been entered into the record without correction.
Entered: 1800 rpm
